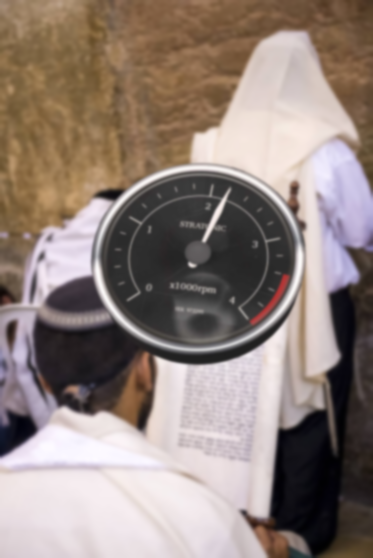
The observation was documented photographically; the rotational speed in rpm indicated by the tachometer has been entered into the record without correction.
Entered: 2200 rpm
